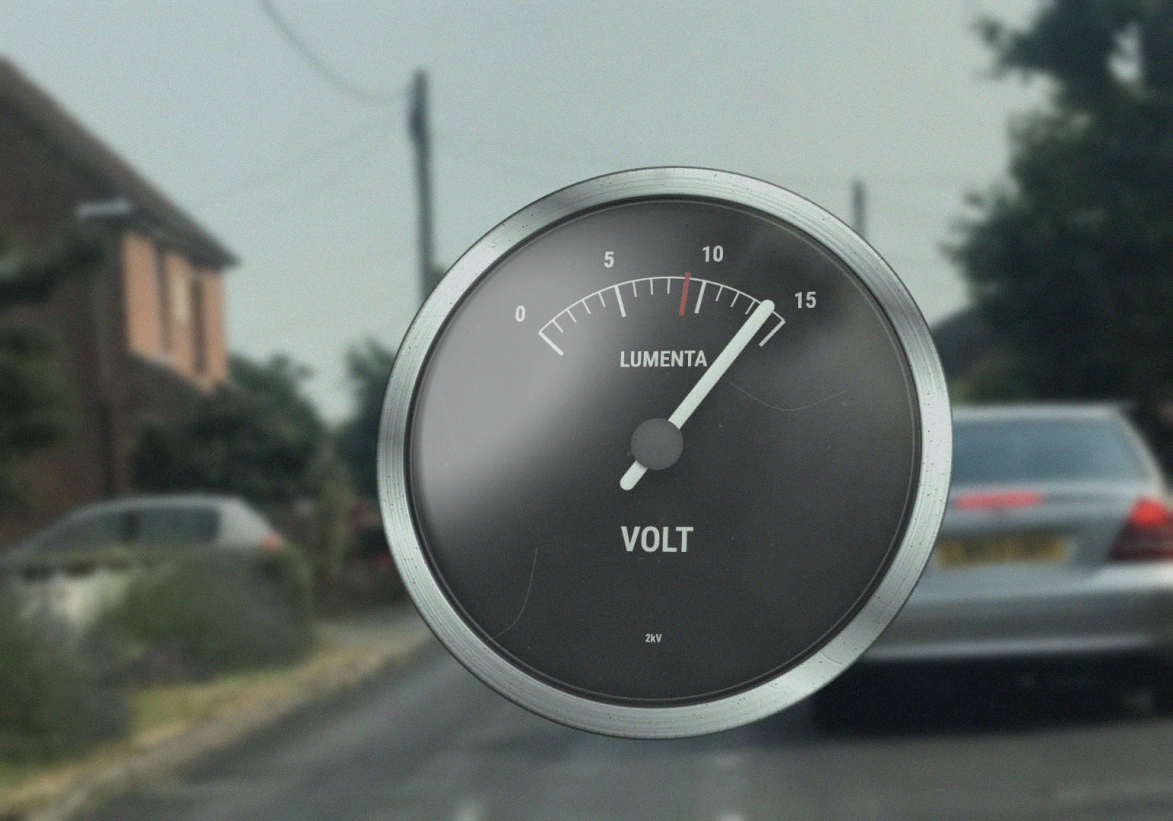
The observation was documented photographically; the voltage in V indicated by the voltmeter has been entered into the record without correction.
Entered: 14 V
